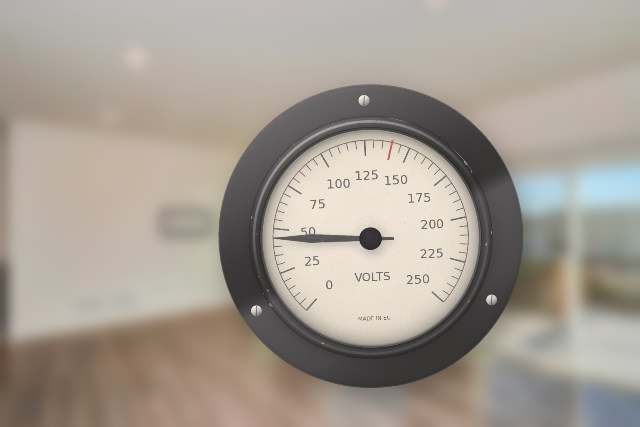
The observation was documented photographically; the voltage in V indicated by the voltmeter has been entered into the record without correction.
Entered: 45 V
